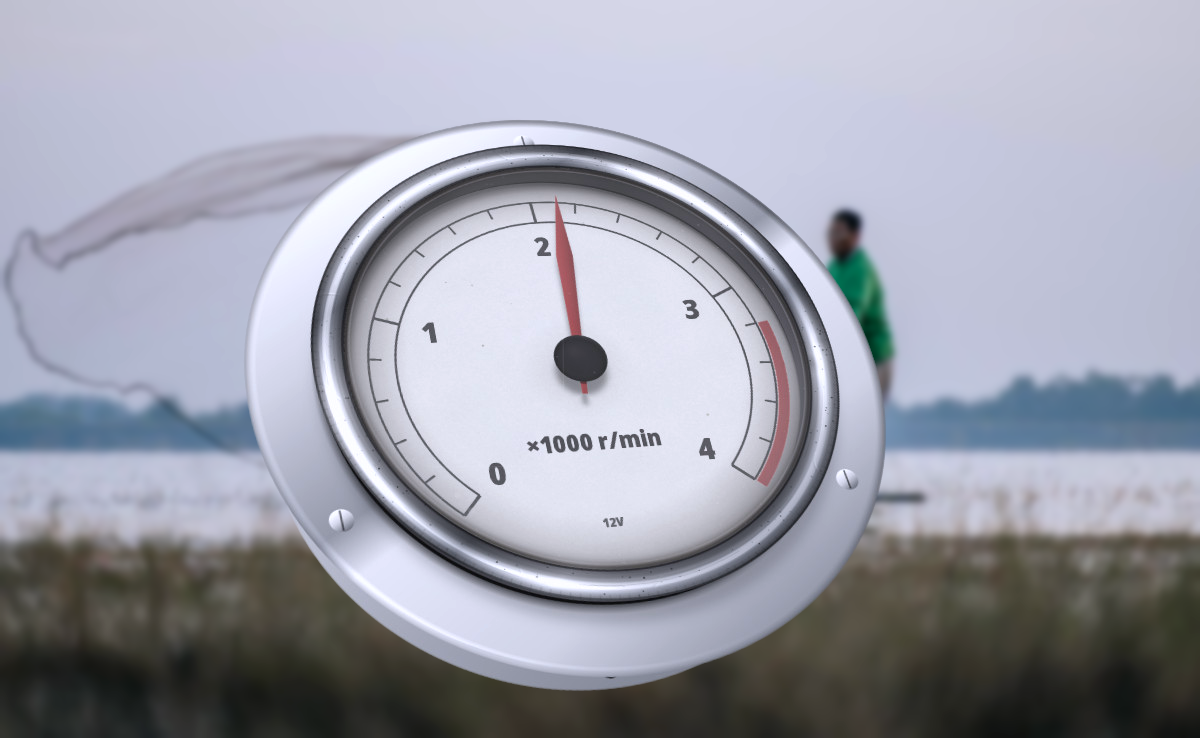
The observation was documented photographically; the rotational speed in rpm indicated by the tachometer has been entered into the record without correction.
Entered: 2100 rpm
